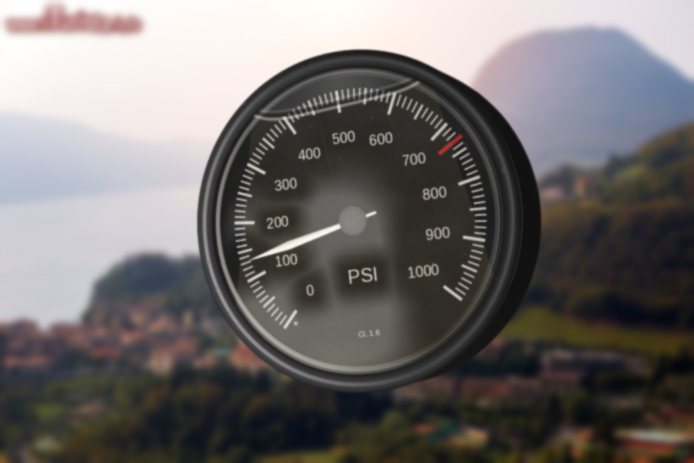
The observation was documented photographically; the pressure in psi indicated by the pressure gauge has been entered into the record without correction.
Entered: 130 psi
